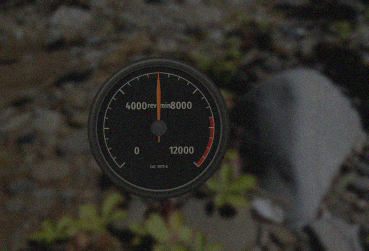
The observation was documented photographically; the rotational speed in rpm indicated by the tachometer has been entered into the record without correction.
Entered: 6000 rpm
